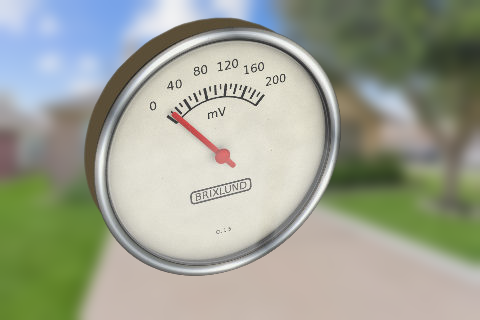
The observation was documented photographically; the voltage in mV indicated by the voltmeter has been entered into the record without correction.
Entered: 10 mV
